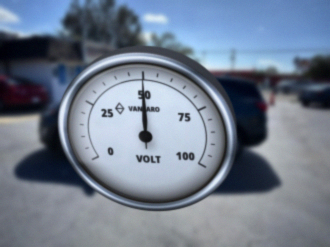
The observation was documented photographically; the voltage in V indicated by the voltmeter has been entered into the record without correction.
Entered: 50 V
